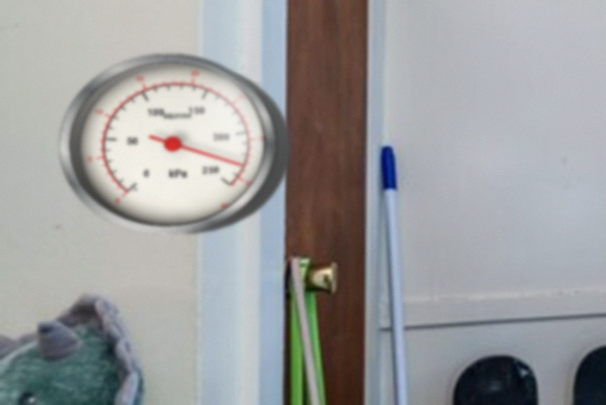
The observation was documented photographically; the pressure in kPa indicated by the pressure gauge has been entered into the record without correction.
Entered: 230 kPa
